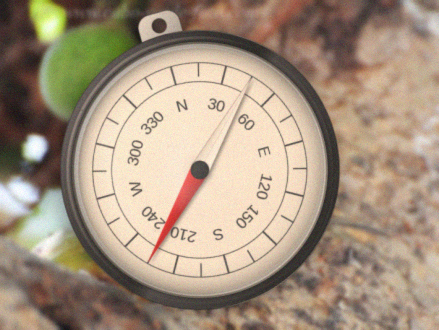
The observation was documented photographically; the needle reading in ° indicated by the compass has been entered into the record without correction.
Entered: 225 °
